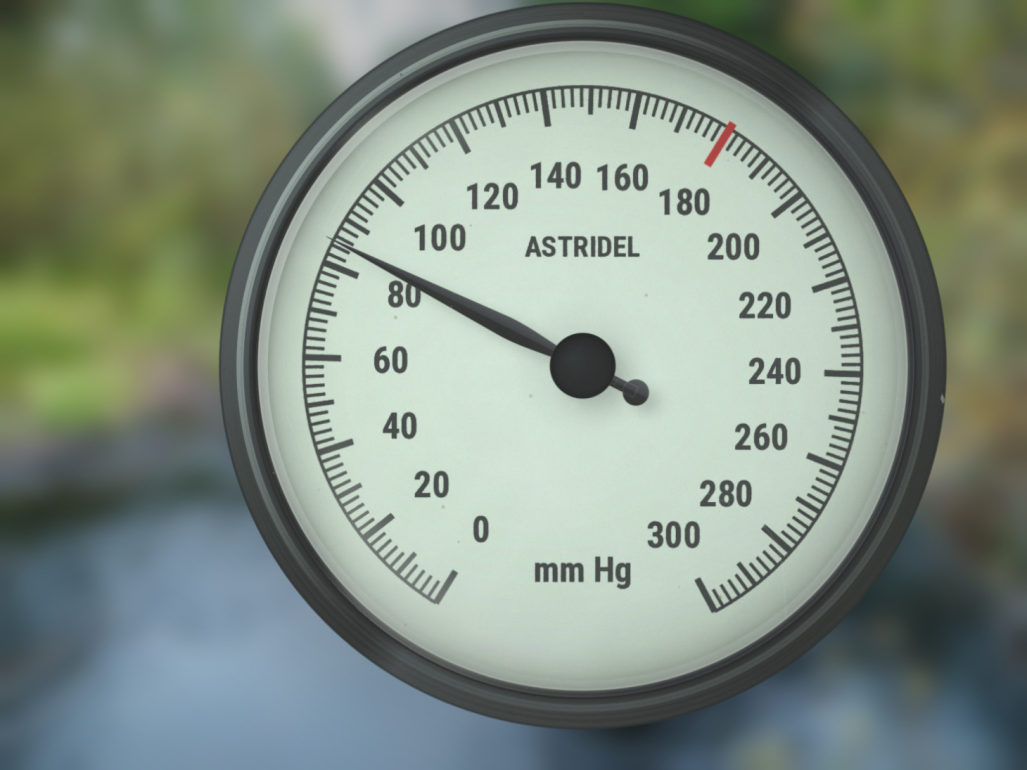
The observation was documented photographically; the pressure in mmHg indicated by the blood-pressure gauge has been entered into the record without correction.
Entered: 85 mmHg
